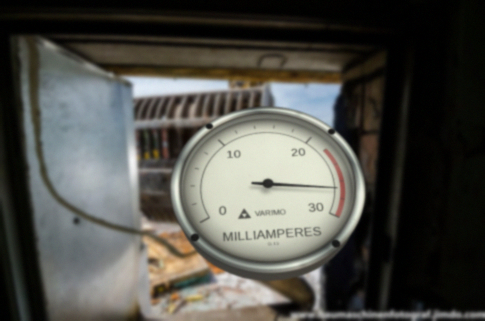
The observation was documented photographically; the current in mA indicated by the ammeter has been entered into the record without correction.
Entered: 27 mA
